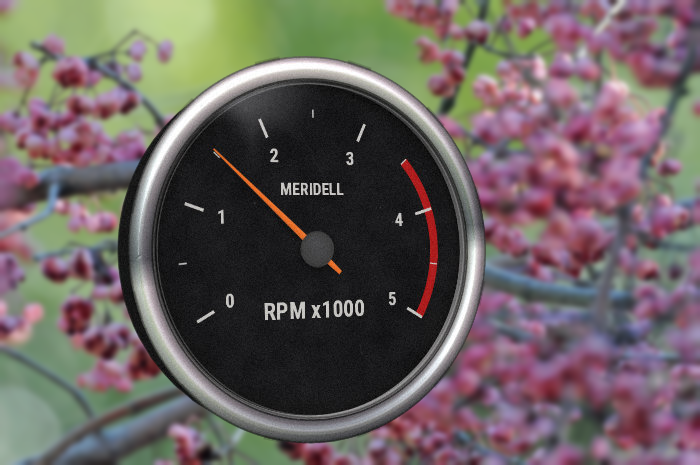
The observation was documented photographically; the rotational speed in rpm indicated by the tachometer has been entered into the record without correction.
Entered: 1500 rpm
